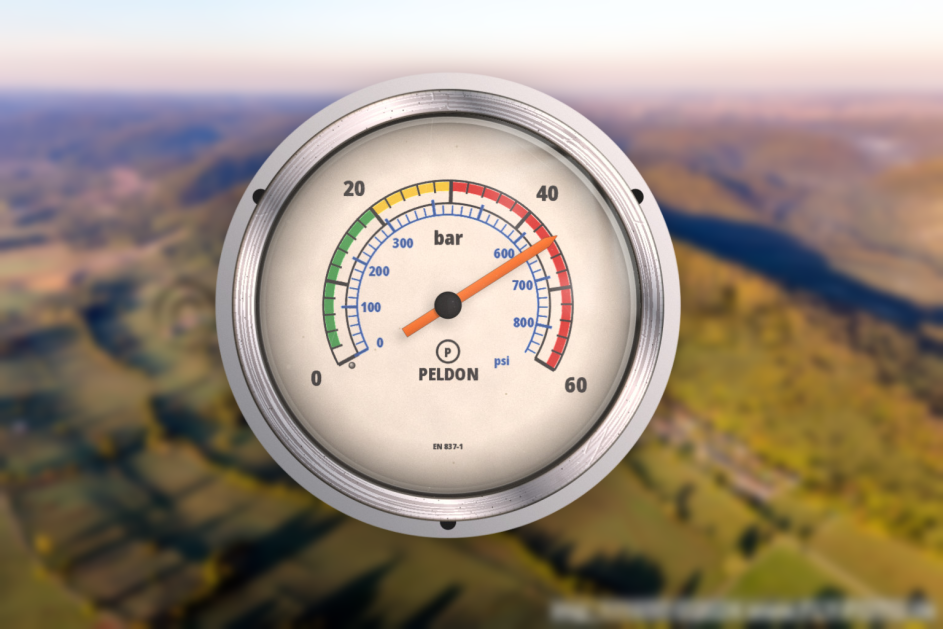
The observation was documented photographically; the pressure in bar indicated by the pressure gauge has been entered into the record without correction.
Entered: 44 bar
